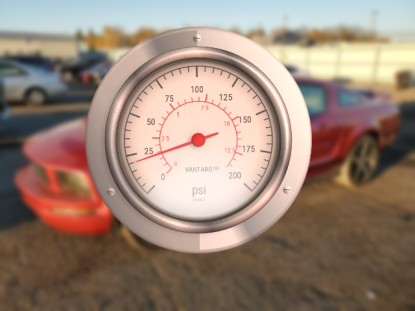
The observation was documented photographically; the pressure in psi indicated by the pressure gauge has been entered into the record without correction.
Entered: 20 psi
